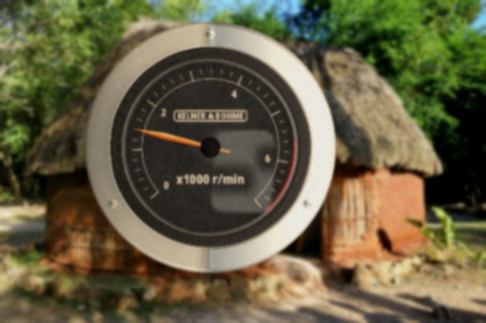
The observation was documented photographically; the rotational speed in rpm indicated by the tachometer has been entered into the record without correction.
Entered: 1400 rpm
